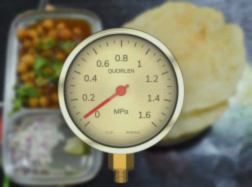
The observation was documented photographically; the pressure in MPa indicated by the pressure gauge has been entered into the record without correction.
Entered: 0.05 MPa
